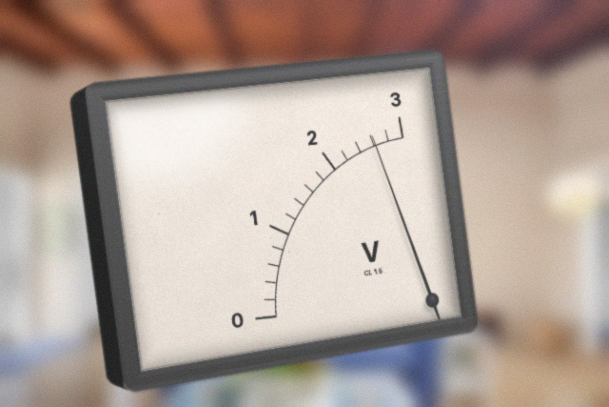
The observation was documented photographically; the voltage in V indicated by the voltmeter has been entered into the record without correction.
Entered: 2.6 V
